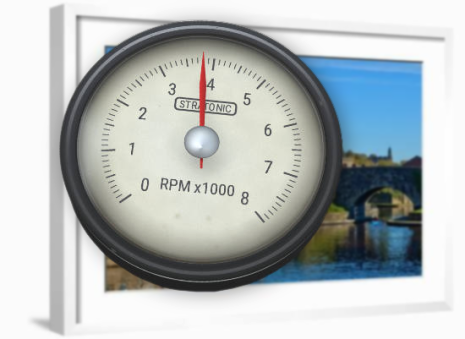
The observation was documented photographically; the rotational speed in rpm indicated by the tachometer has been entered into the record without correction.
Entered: 3800 rpm
